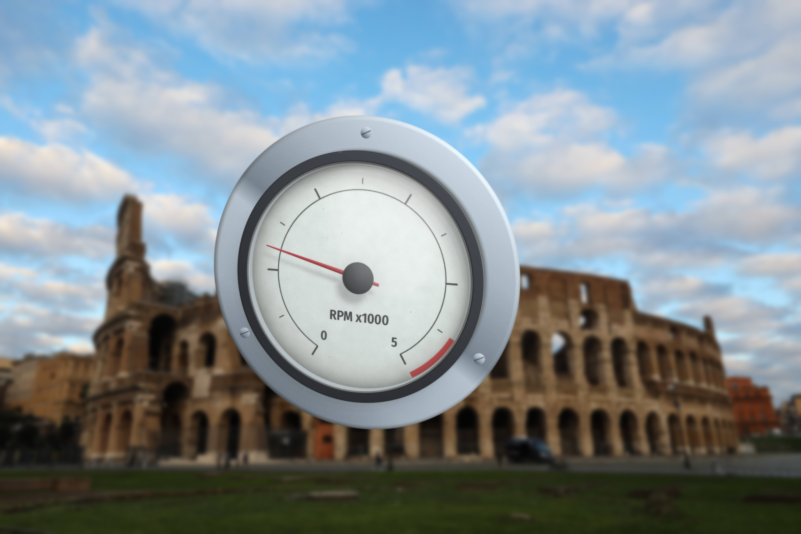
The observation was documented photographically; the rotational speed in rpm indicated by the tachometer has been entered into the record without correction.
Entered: 1250 rpm
